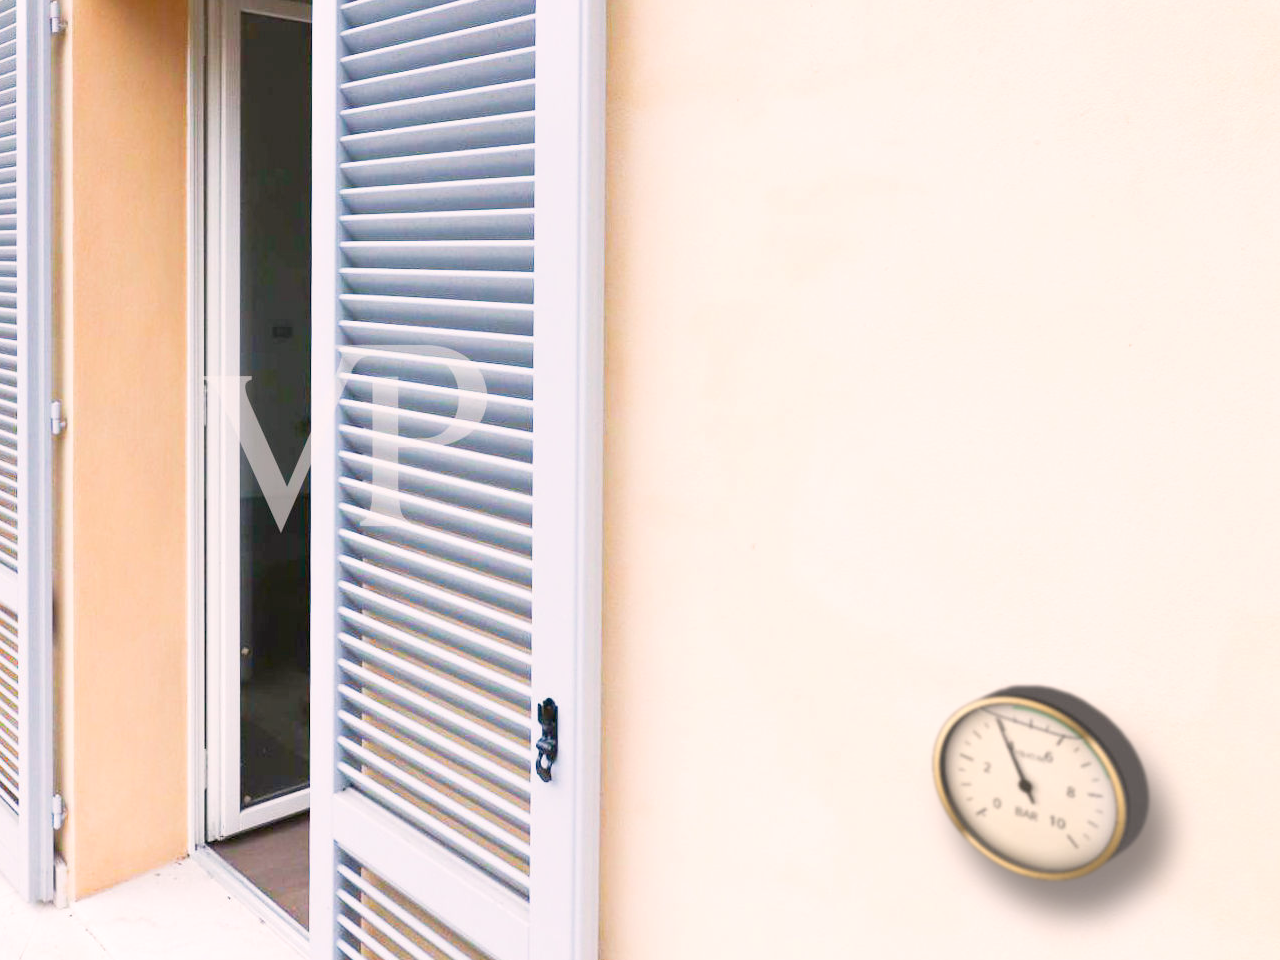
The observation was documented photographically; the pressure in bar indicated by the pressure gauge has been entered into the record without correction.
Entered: 4 bar
